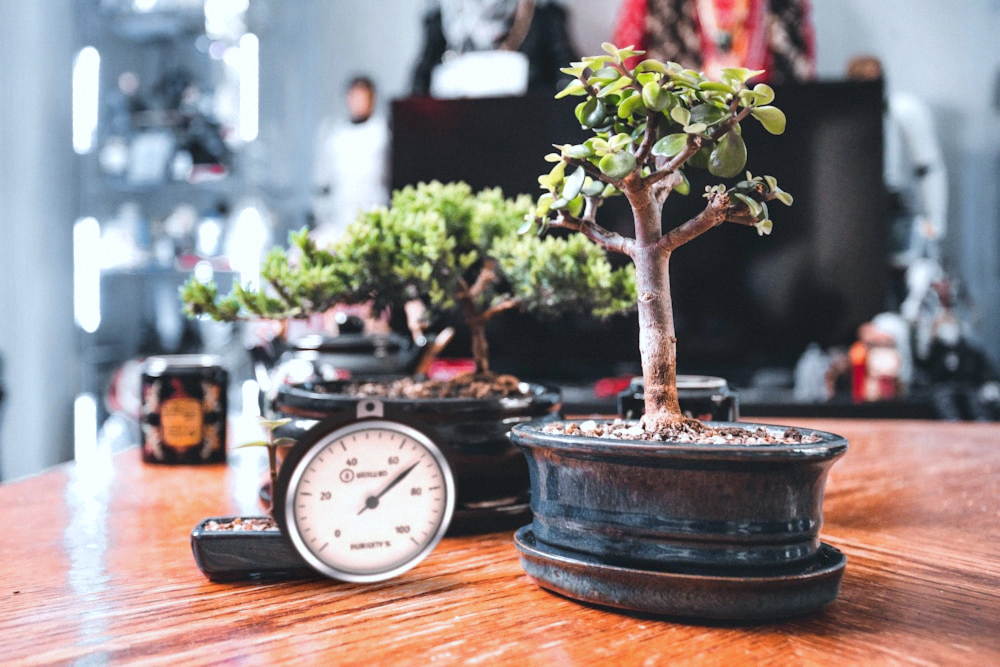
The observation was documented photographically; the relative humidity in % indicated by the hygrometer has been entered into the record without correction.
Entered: 68 %
